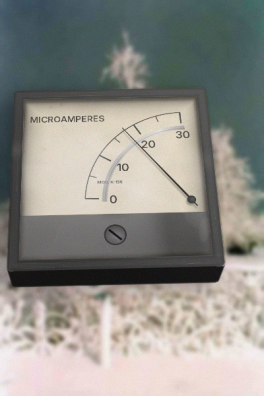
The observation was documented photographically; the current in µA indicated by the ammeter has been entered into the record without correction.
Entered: 17.5 µA
